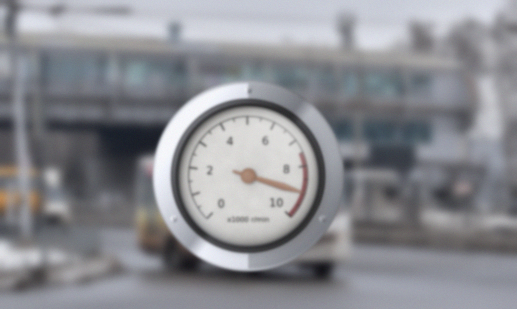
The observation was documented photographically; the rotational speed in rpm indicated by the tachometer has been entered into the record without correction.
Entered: 9000 rpm
